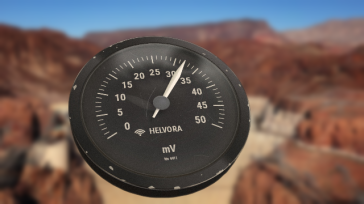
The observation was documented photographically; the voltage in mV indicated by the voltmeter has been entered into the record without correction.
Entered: 32 mV
